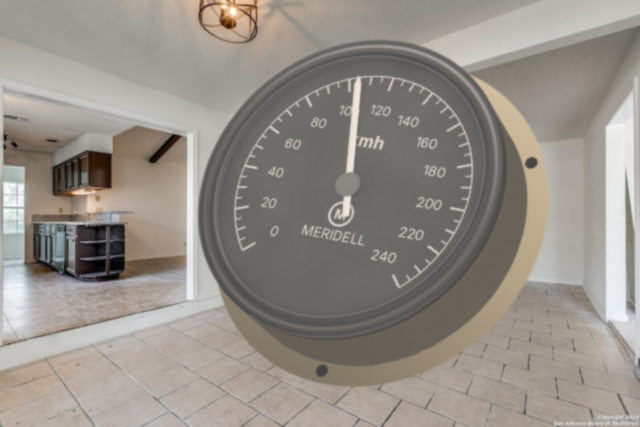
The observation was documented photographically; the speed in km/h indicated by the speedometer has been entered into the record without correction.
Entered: 105 km/h
